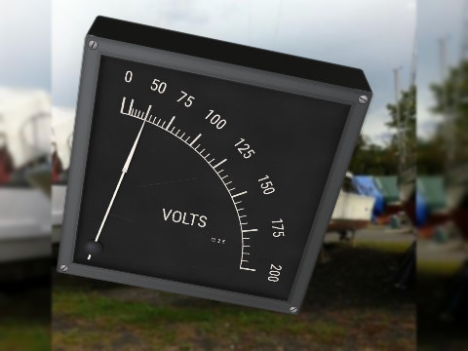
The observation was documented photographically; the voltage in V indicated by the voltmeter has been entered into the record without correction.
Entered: 50 V
